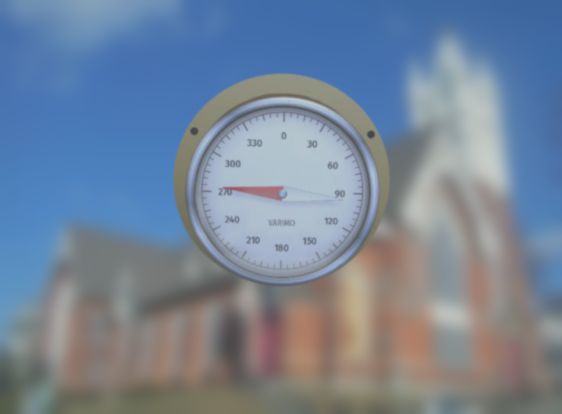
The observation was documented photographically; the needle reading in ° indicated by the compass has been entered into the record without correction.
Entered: 275 °
